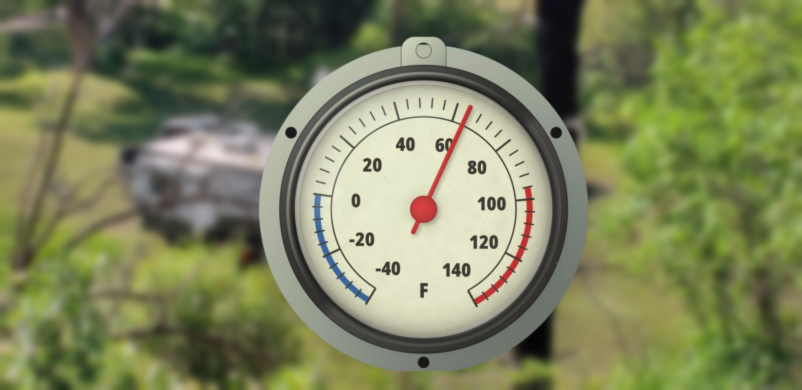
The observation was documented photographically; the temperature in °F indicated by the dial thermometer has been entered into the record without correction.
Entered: 64 °F
